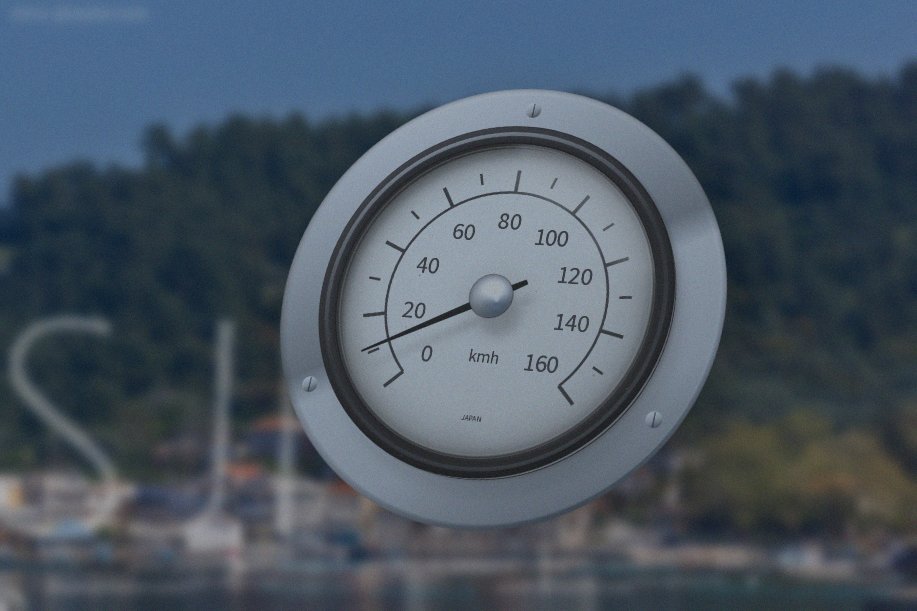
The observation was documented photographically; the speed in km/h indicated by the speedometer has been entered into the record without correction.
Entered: 10 km/h
